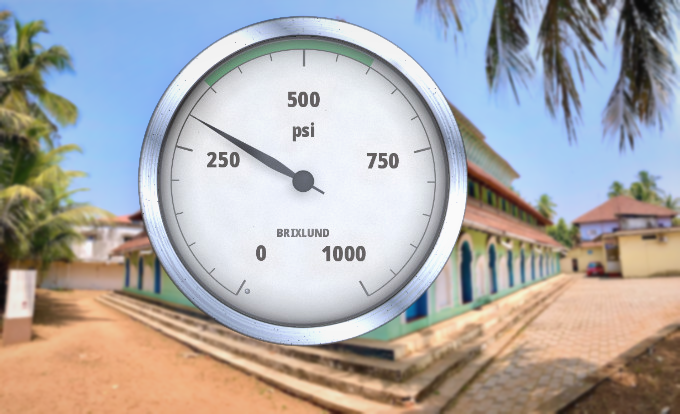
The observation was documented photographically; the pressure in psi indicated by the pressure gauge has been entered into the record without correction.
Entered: 300 psi
